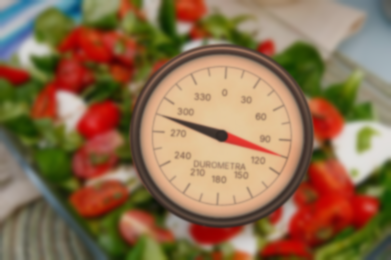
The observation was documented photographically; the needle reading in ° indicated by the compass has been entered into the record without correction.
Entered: 105 °
